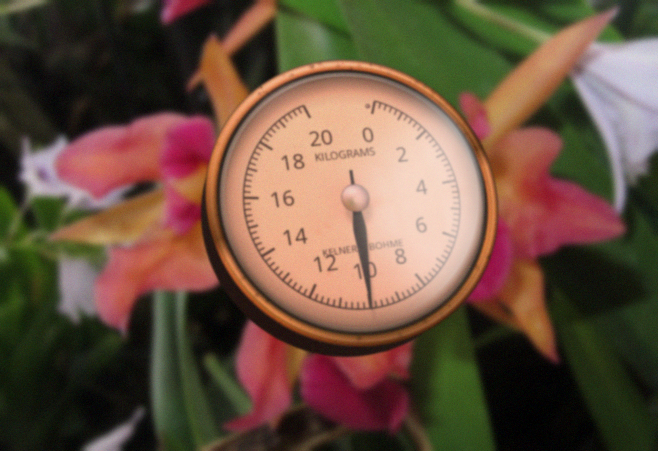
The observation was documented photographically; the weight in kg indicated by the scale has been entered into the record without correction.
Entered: 10 kg
